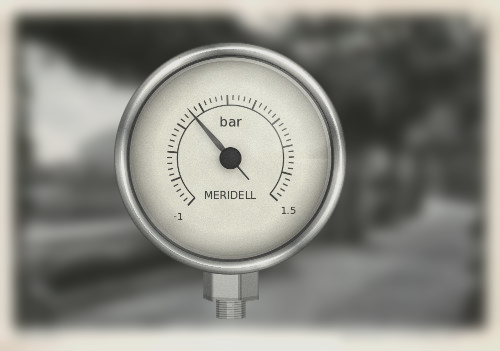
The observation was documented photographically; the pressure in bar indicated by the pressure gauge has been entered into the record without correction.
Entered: -0.1 bar
